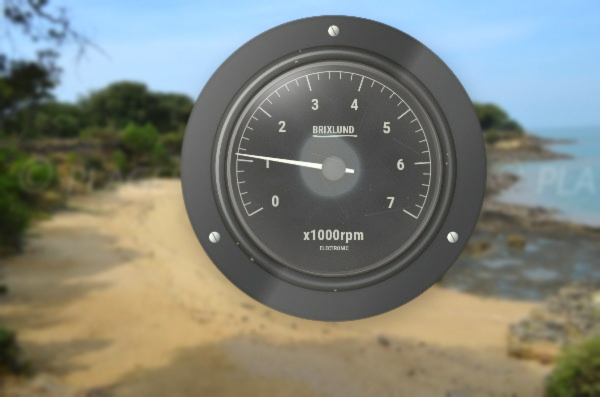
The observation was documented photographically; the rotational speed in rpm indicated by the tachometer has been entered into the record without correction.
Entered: 1100 rpm
